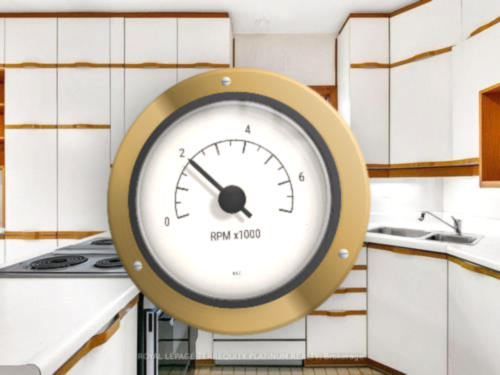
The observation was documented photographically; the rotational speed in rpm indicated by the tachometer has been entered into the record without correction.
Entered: 2000 rpm
